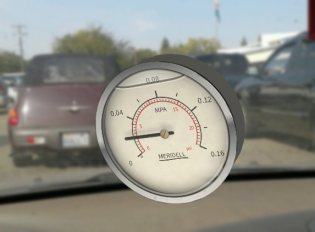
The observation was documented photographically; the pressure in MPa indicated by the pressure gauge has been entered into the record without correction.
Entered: 0.02 MPa
